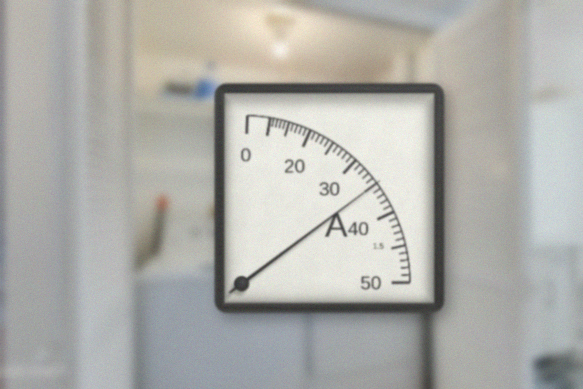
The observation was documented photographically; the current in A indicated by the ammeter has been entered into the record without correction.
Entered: 35 A
